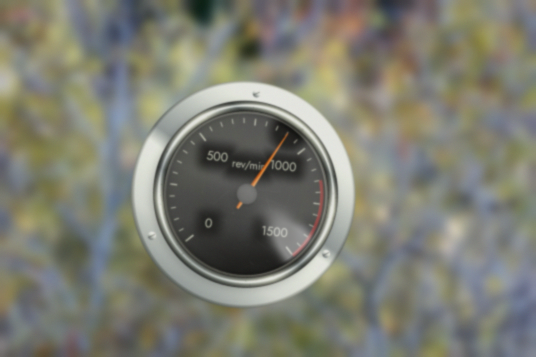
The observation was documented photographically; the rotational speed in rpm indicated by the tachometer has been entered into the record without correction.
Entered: 900 rpm
